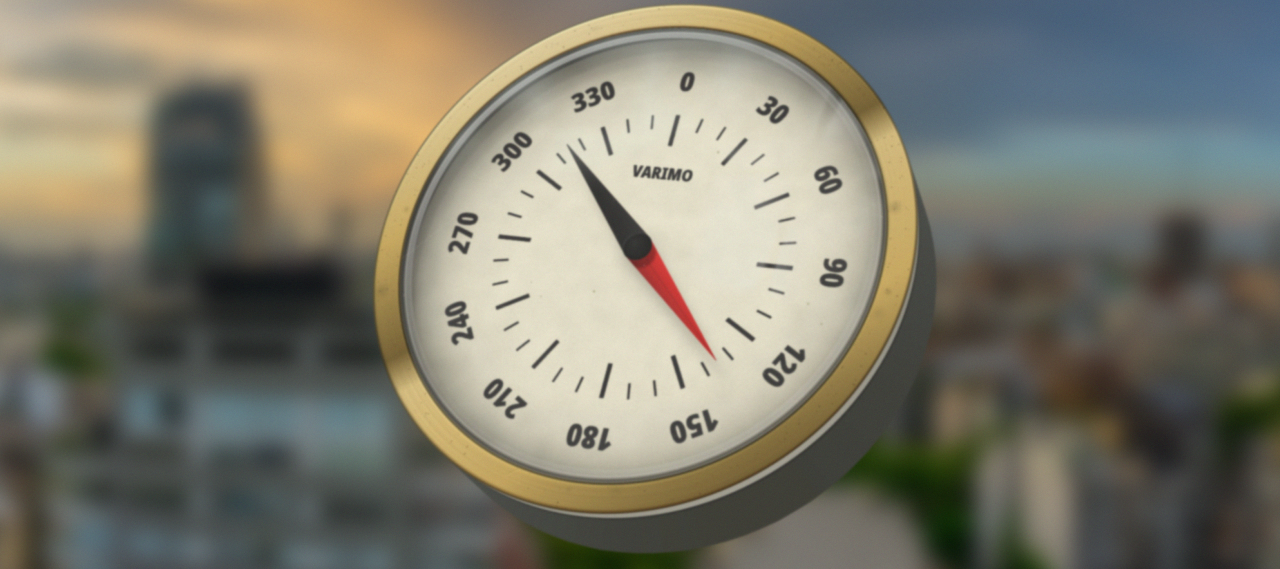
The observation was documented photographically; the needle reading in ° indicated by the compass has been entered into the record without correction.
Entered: 135 °
